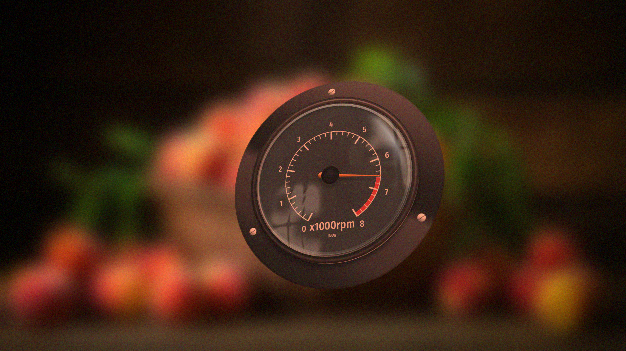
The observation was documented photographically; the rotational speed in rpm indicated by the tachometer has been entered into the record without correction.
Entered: 6600 rpm
